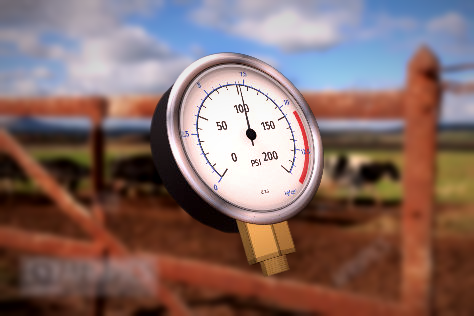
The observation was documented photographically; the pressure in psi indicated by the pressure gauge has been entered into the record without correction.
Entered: 100 psi
